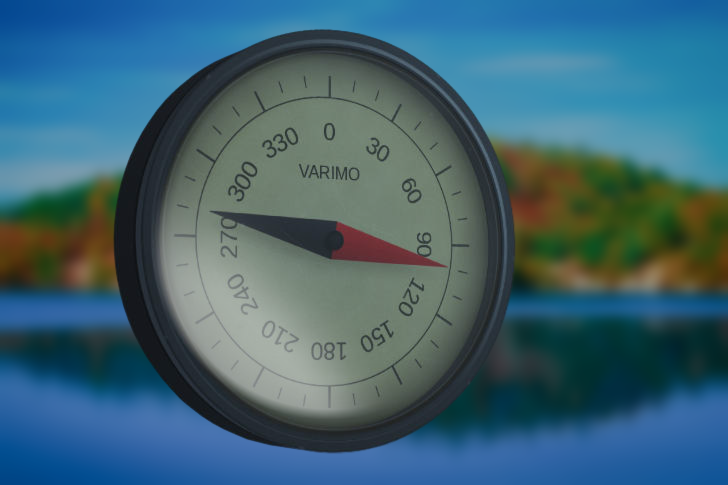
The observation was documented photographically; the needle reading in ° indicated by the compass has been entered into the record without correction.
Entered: 100 °
